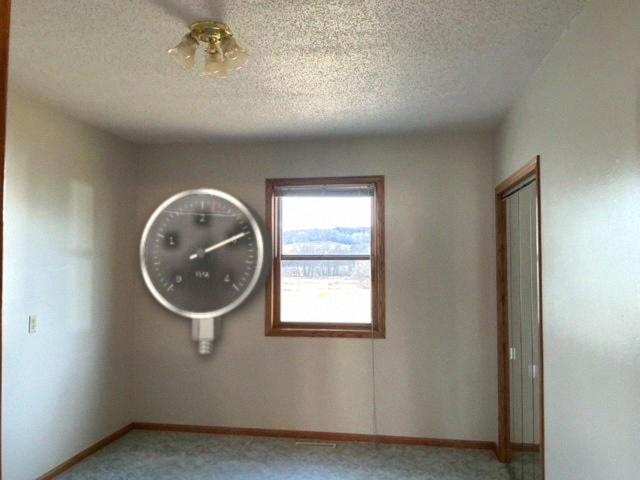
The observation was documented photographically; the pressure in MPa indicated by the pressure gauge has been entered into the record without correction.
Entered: 3 MPa
